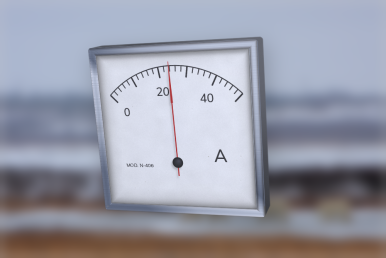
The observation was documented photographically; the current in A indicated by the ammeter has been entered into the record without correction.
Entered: 24 A
